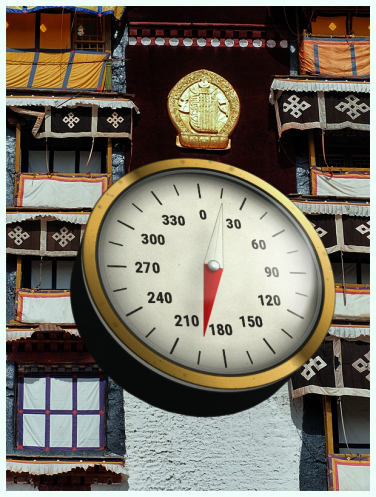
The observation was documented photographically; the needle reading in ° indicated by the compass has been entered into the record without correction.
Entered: 195 °
